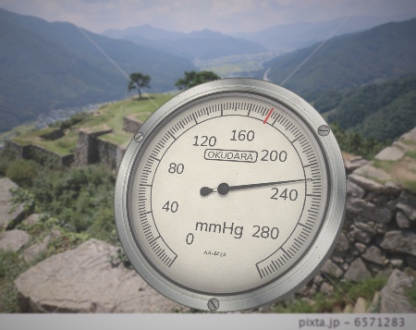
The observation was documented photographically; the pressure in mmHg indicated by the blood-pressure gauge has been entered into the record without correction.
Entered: 230 mmHg
